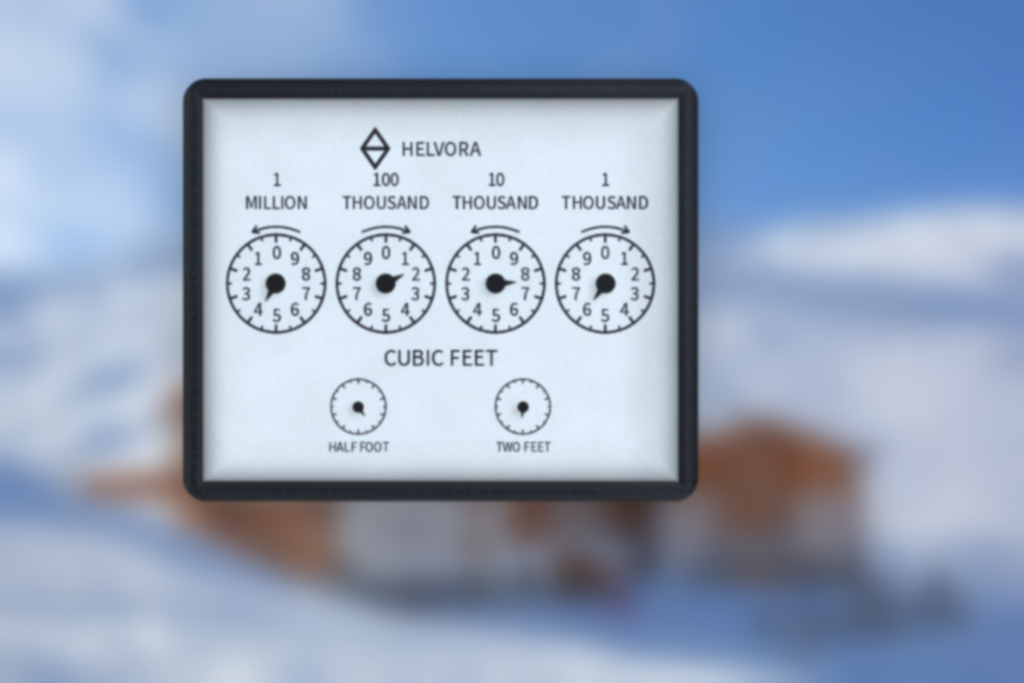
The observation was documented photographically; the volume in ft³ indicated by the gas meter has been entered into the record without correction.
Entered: 417600 ft³
